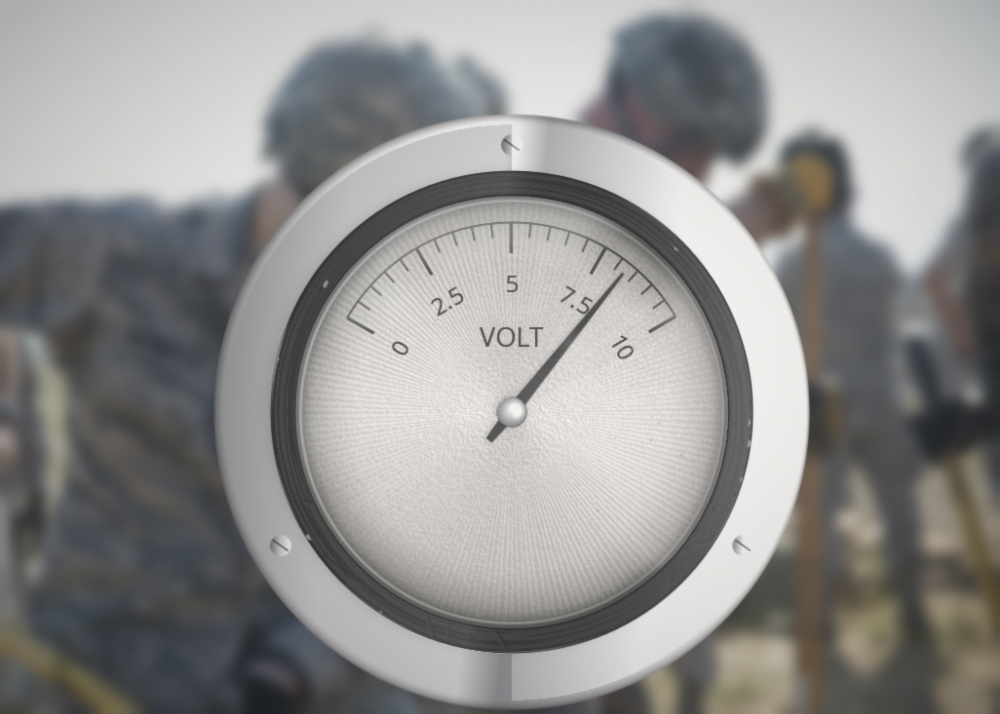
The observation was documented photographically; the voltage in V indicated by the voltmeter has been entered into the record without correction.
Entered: 8.25 V
